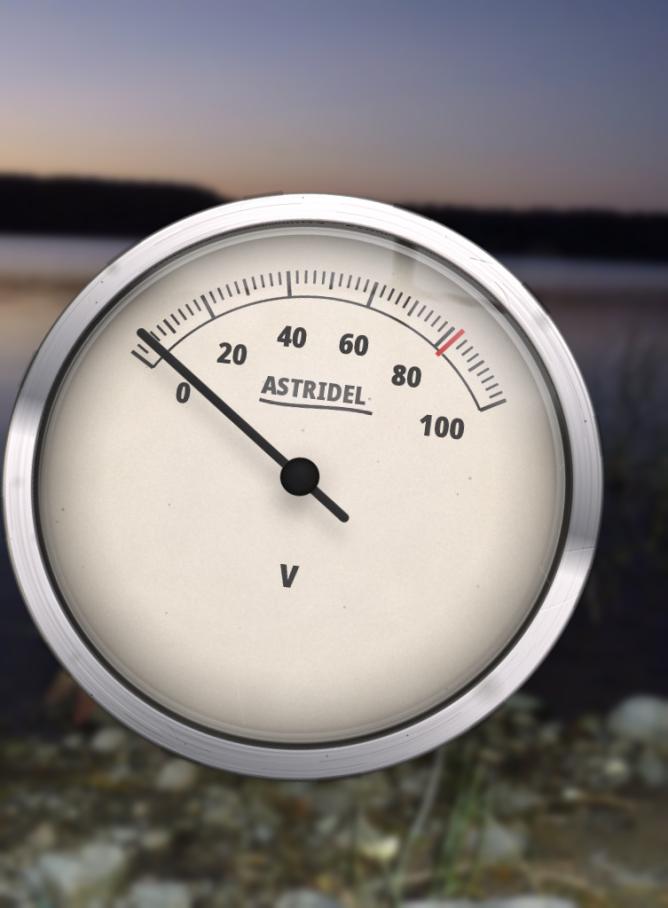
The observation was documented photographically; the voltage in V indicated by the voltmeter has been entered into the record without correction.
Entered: 4 V
